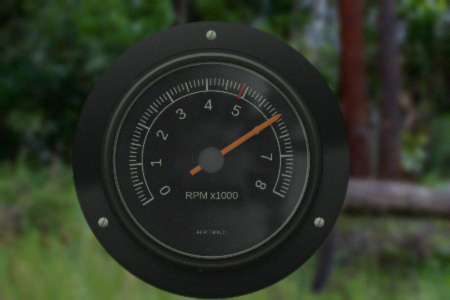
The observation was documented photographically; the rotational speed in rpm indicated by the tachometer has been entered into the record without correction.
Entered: 6000 rpm
